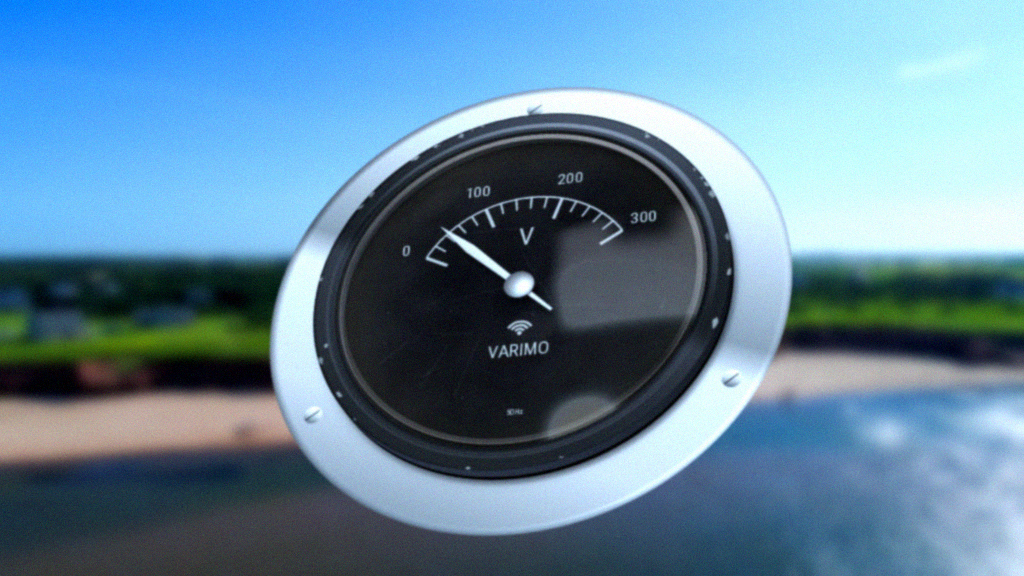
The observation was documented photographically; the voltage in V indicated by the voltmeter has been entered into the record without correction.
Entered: 40 V
